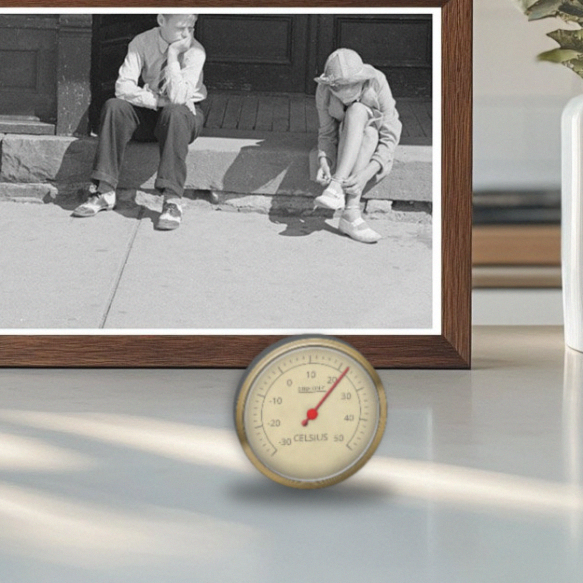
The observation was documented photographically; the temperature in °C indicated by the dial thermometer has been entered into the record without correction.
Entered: 22 °C
